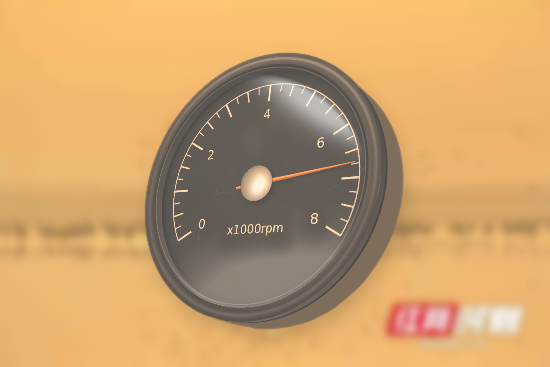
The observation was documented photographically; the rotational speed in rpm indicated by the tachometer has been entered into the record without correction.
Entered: 6750 rpm
